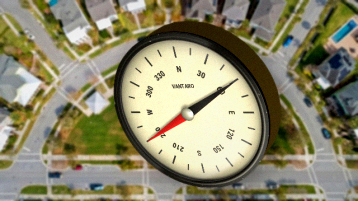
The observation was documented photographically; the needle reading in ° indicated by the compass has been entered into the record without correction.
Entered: 240 °
